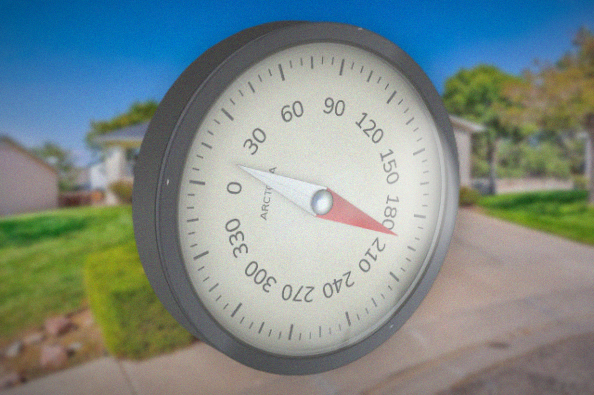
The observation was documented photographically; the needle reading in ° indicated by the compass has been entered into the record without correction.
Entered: 192.5 °
